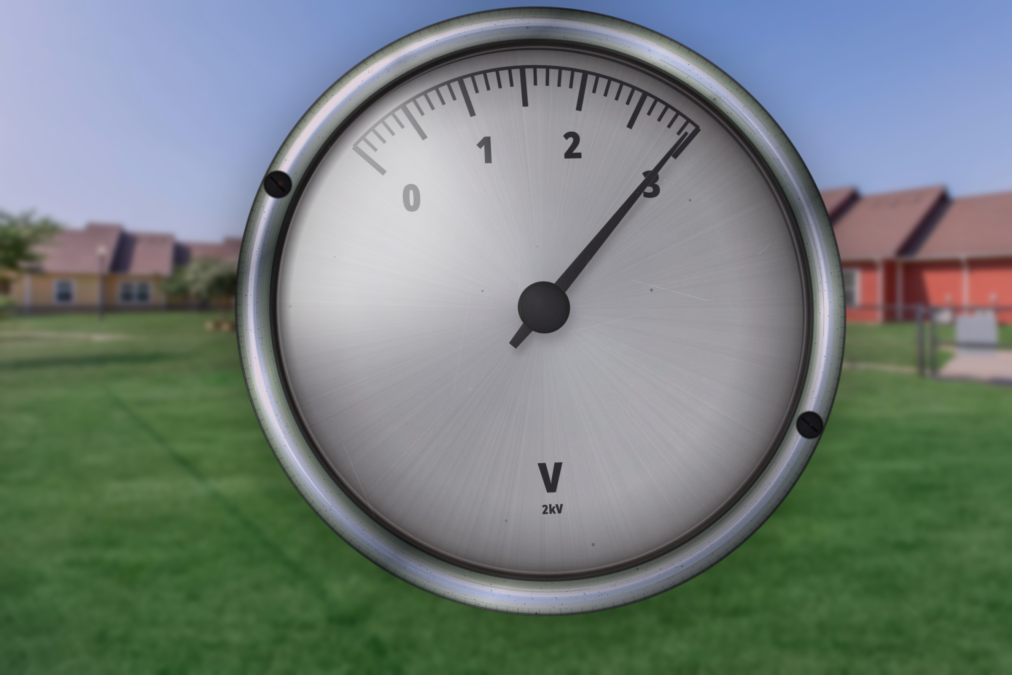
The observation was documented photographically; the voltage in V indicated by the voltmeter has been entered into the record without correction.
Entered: 2.95 V
